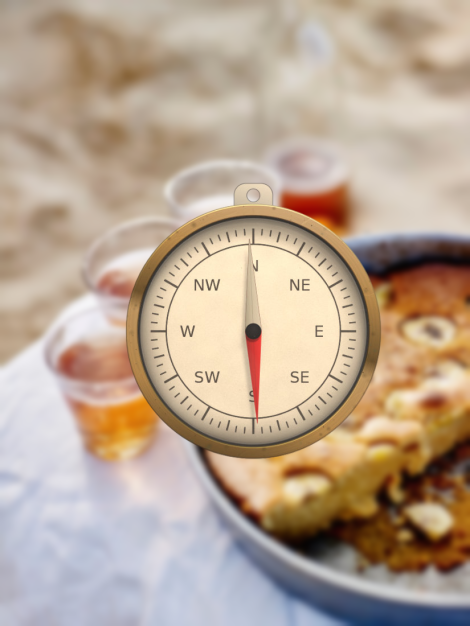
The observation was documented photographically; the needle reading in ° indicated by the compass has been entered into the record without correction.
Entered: 177.5 °
